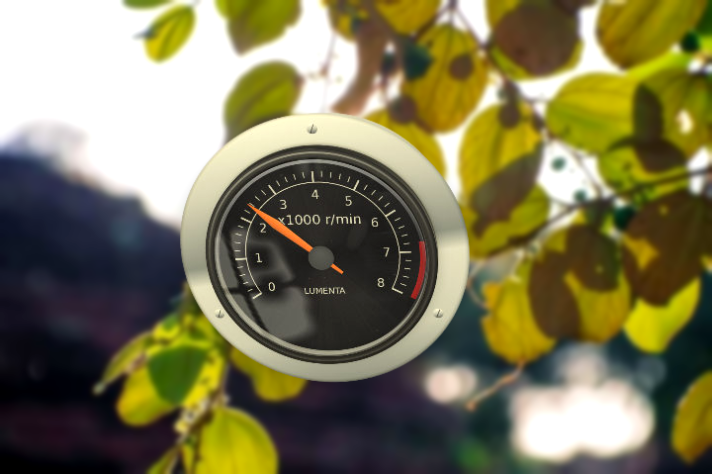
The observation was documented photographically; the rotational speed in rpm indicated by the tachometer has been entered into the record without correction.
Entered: 2400 rpm
